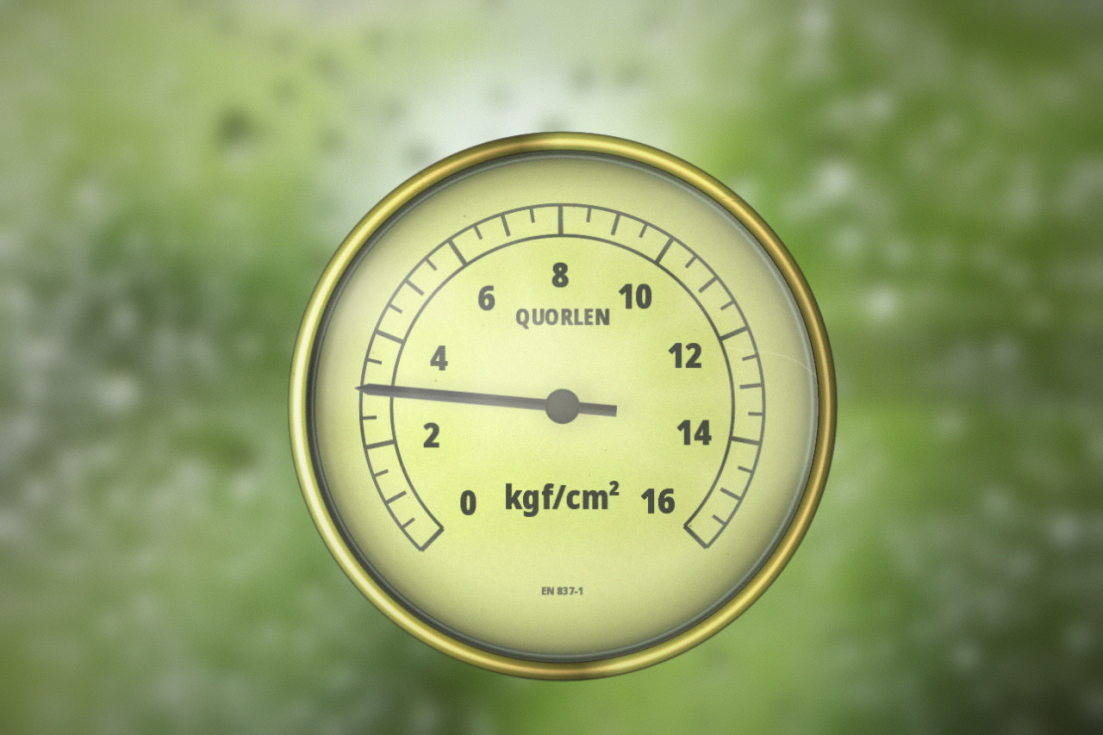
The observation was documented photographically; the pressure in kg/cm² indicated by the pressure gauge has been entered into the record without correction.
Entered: 3 kg/cm²
